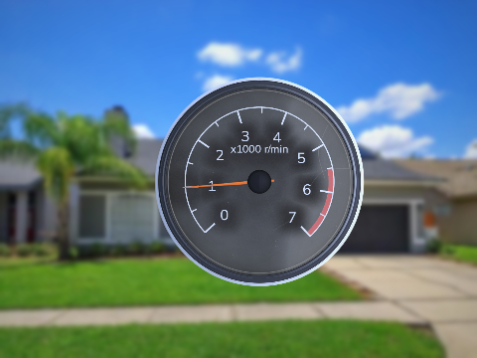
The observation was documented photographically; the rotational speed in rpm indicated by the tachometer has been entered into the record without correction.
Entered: 1000 rpm
